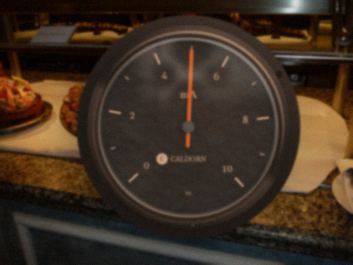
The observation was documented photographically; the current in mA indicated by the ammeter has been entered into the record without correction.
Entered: 5 mA
